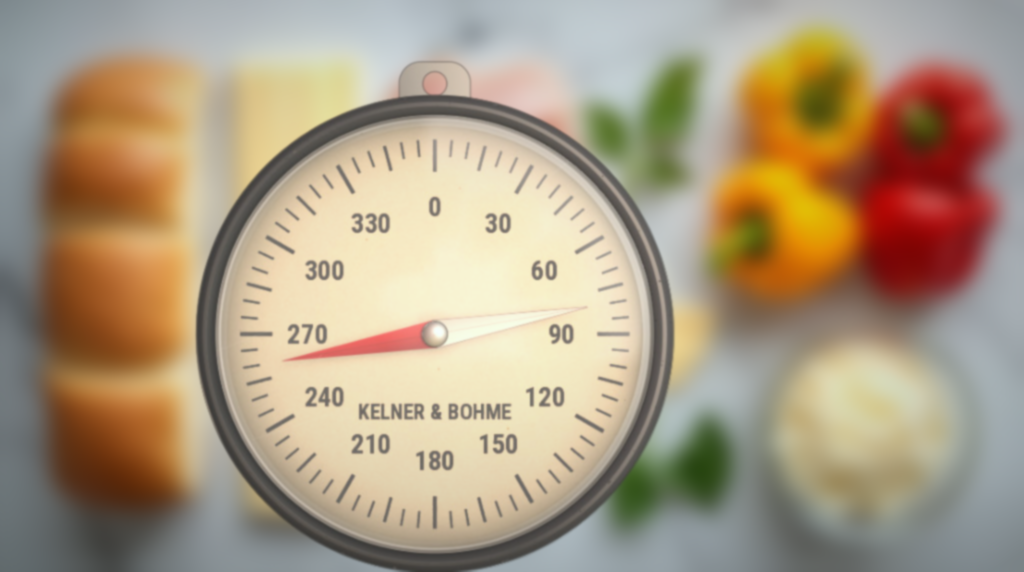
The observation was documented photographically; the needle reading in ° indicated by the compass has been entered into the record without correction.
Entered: 260 °
